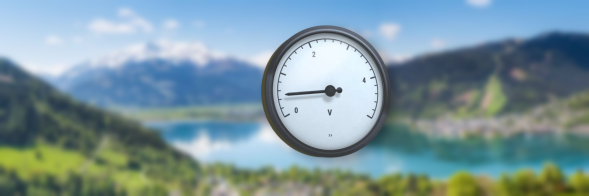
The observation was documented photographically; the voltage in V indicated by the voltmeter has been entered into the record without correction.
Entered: 0.5 V
